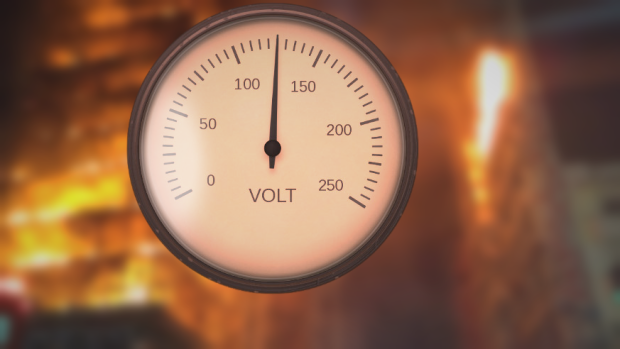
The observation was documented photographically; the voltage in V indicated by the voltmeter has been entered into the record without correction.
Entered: 125 V
